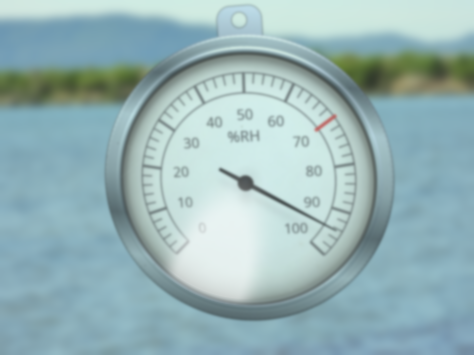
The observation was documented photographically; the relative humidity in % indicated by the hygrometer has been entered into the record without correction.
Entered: 94 %
